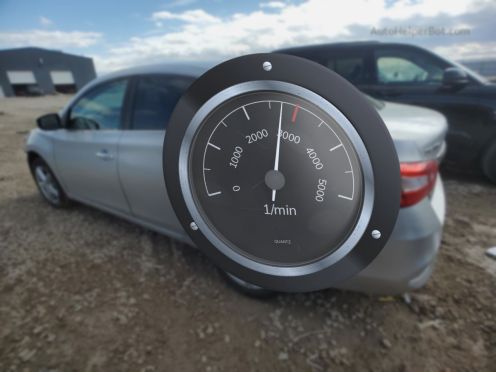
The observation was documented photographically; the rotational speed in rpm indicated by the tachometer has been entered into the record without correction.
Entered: 2750 rpm
